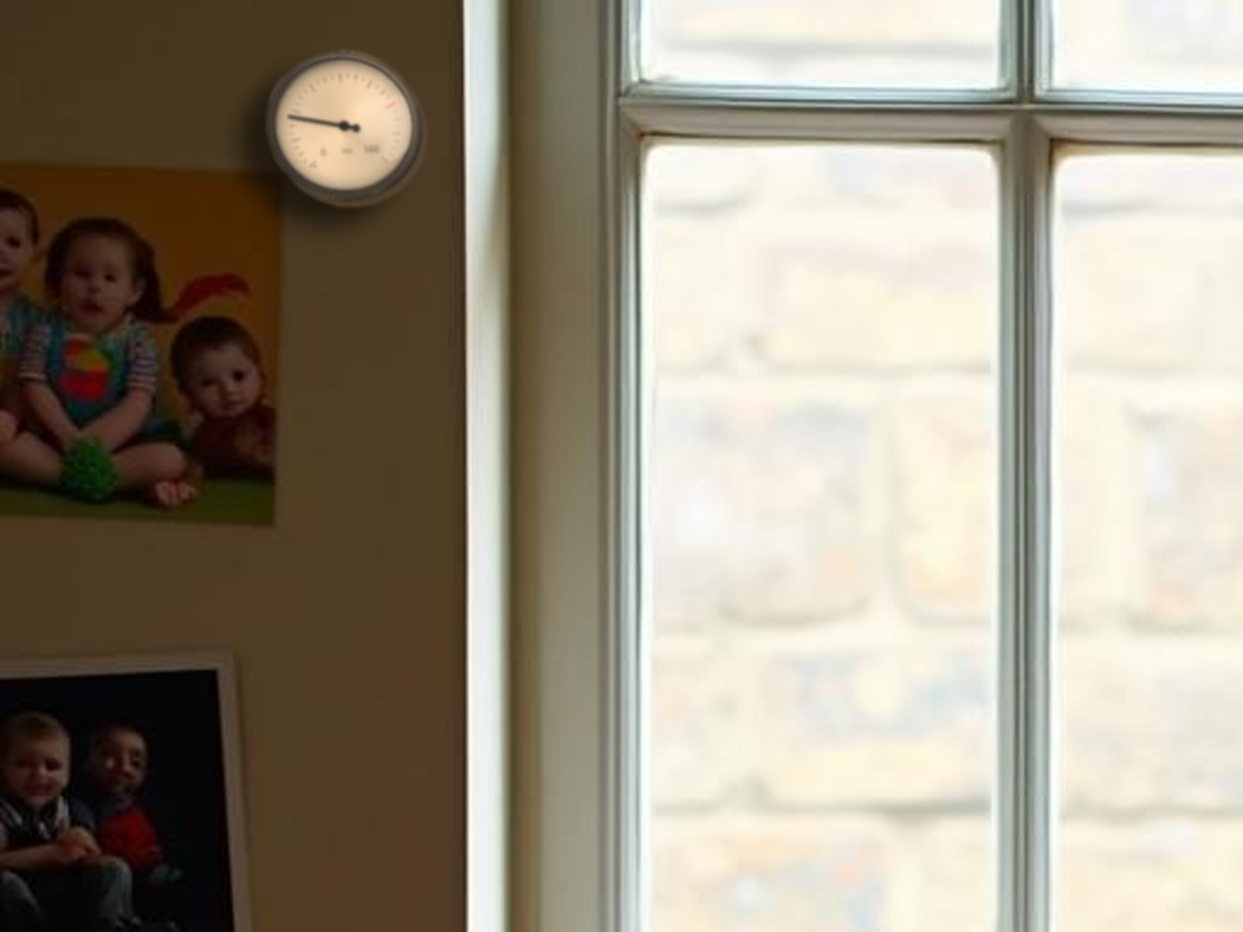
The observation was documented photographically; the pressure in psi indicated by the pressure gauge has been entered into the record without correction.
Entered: 35 psi
